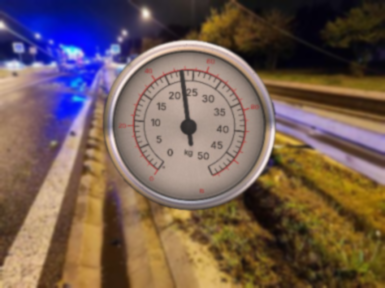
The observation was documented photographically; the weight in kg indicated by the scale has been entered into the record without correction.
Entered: 23 kg
